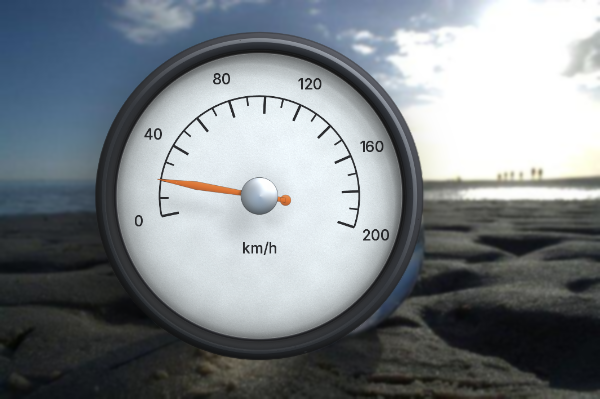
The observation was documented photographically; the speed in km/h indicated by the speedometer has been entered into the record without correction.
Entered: 20 km/h
